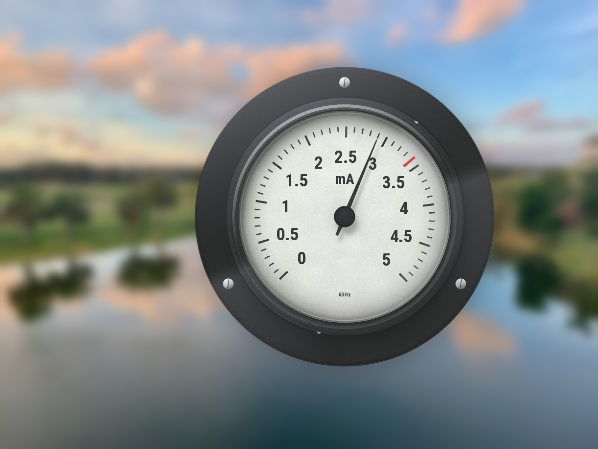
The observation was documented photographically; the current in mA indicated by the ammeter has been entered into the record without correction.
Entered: 2.9 mA
